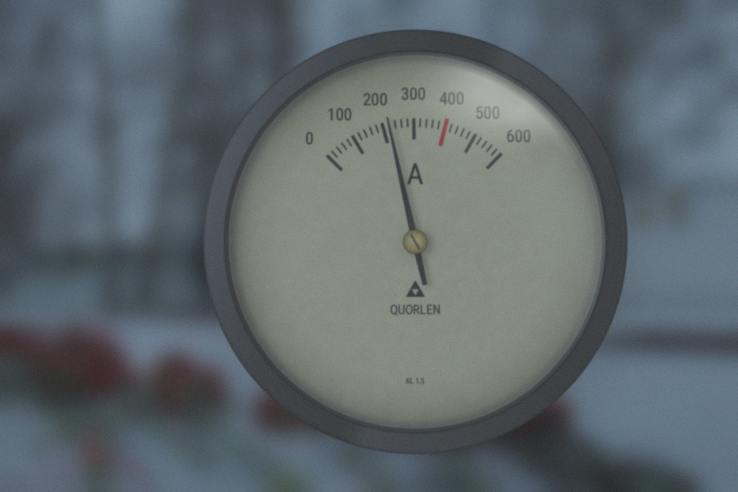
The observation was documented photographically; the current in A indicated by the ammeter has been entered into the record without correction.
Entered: 220 A
